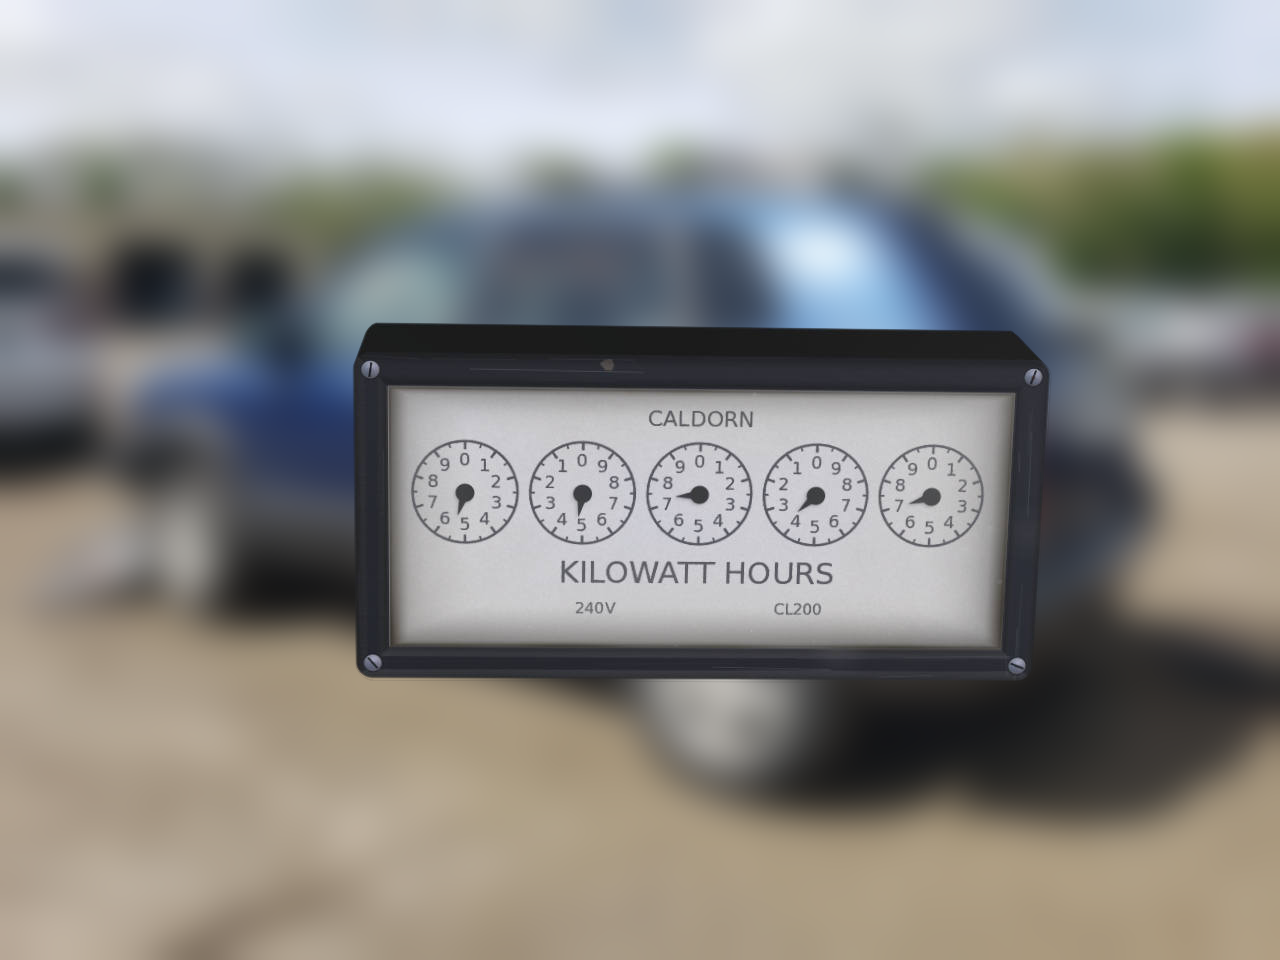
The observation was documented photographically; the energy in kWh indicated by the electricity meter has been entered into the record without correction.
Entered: 54737 kWh
